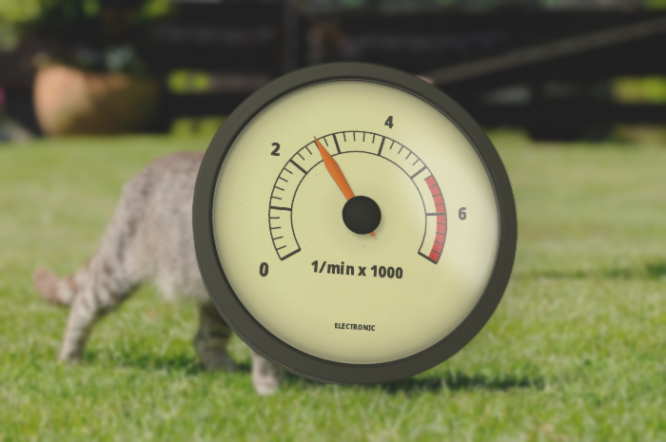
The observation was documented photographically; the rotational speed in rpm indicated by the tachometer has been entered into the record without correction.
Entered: 2600 rpm
